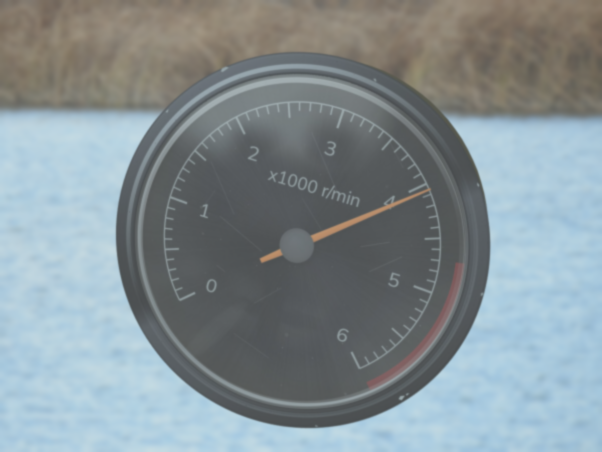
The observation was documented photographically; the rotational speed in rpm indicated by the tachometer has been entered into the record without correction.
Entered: 4050 rpm
